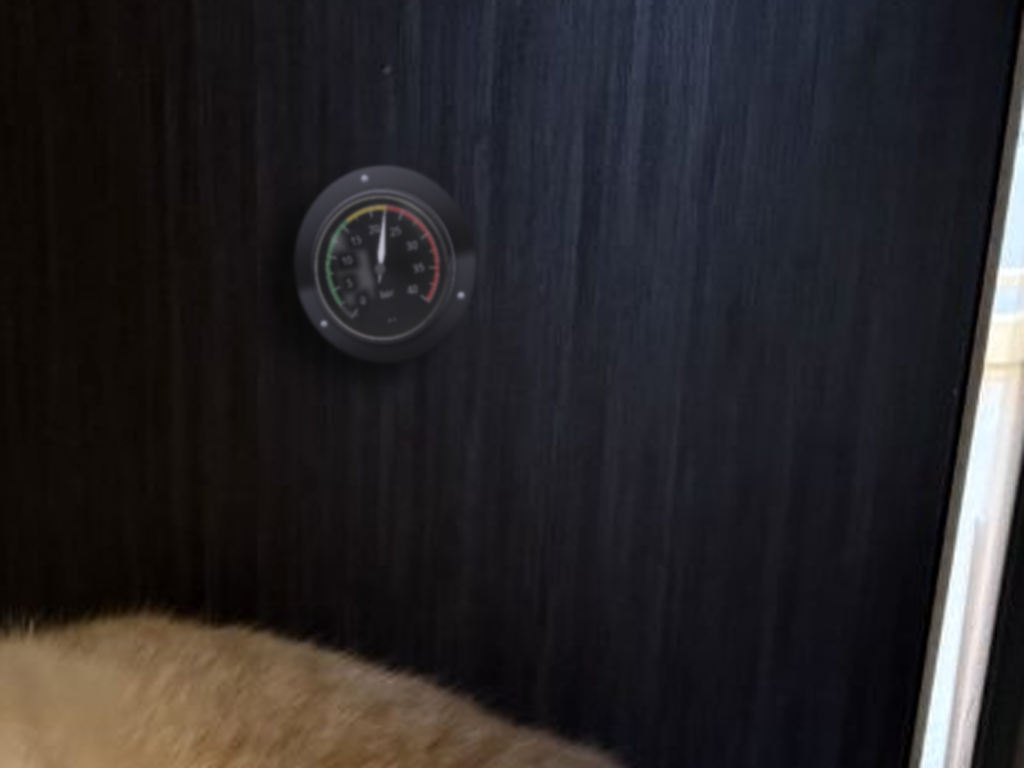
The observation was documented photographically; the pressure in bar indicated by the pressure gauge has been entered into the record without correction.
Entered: 22.5 bar
